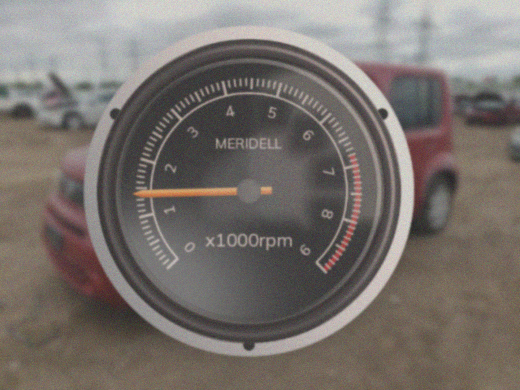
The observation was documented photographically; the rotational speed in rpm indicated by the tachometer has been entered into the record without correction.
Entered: 1400 rpm
